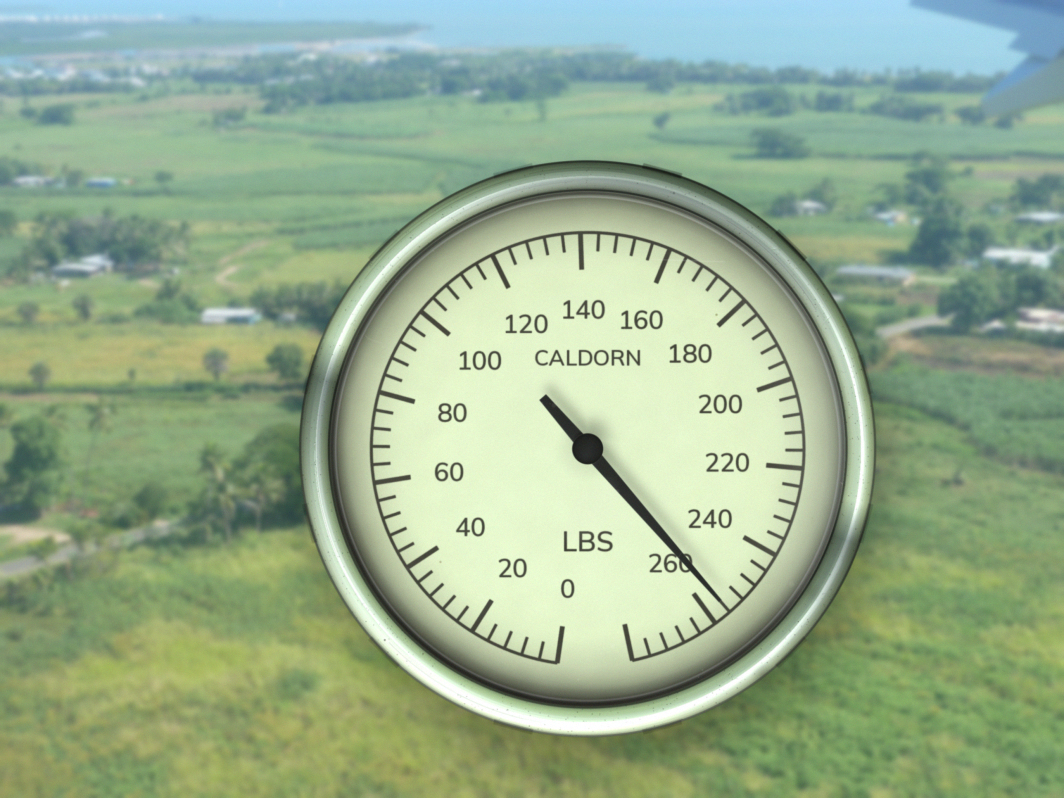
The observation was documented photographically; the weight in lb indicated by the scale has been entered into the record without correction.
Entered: 256 lb
